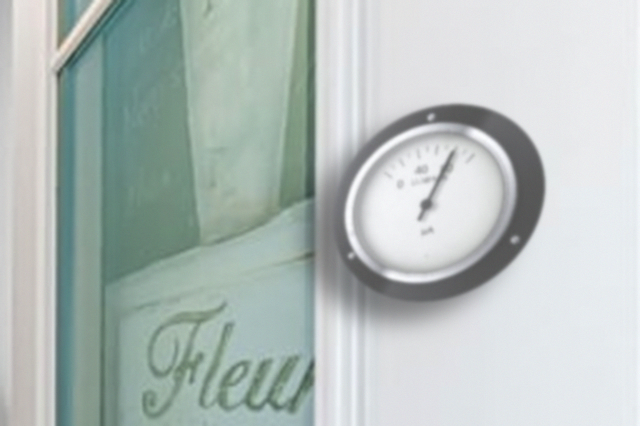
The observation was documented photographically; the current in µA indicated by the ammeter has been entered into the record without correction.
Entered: 80 µA
